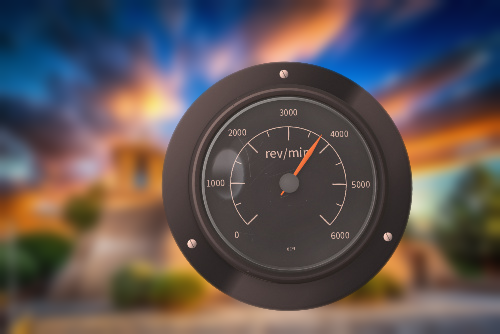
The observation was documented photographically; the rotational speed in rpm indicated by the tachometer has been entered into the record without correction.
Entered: 3750 rpm
